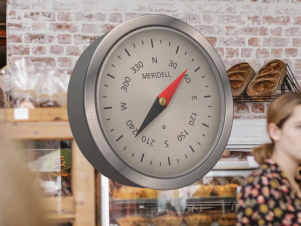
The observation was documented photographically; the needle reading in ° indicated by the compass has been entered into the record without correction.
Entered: 50 °
